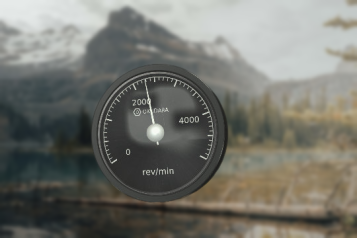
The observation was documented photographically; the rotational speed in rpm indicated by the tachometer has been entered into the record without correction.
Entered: 2300 rpm
